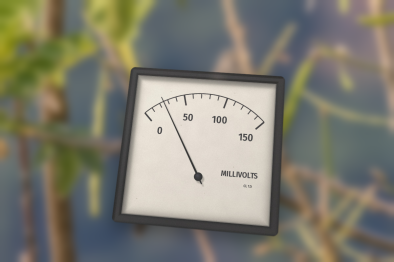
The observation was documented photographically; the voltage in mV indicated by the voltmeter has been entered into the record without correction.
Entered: 25 mV
